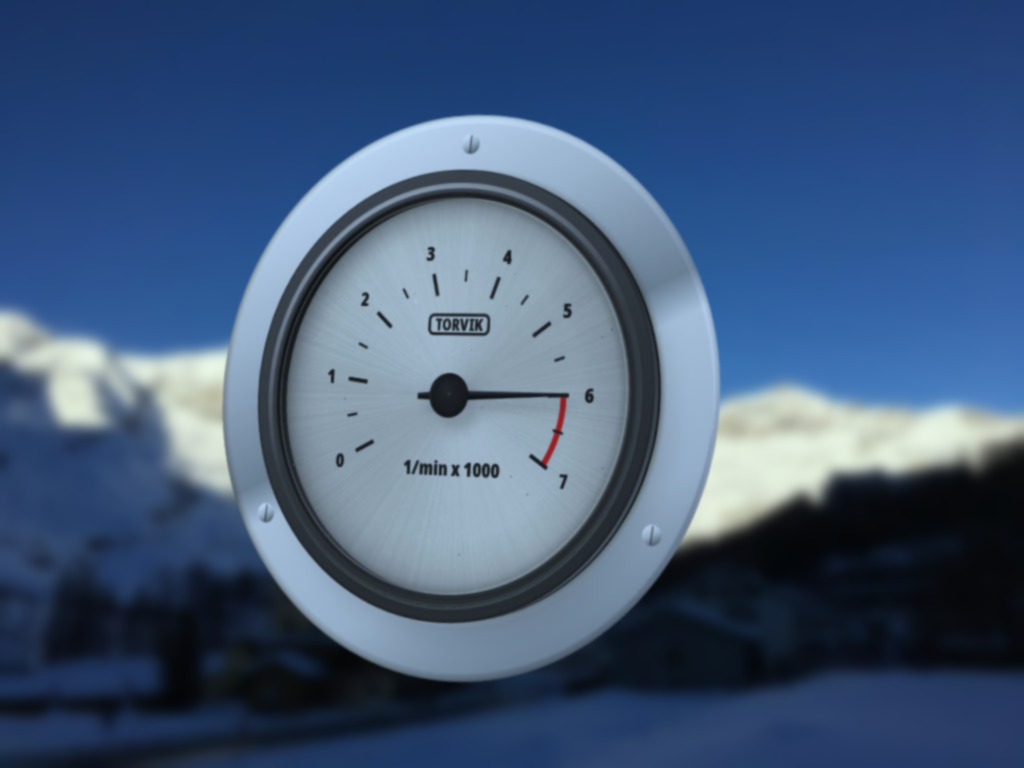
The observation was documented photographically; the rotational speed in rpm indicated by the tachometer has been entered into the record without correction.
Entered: 6000 rpm
